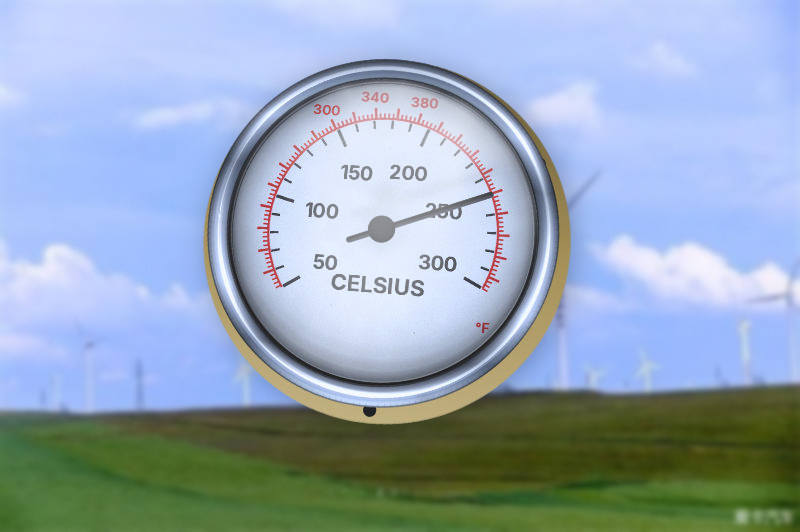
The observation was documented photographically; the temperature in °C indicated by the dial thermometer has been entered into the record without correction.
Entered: 250 °C
